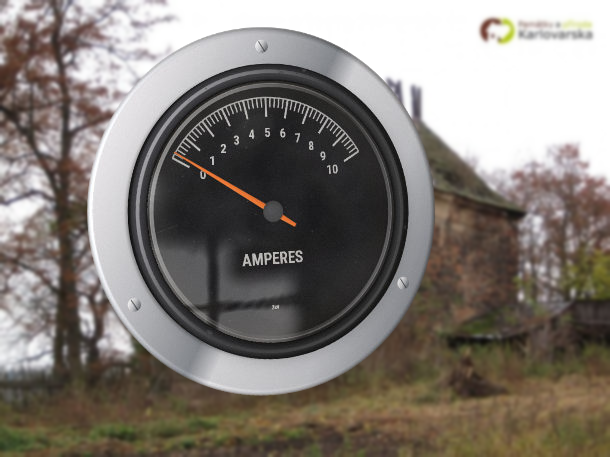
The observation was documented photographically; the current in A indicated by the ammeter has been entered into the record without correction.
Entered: 0.2 A
